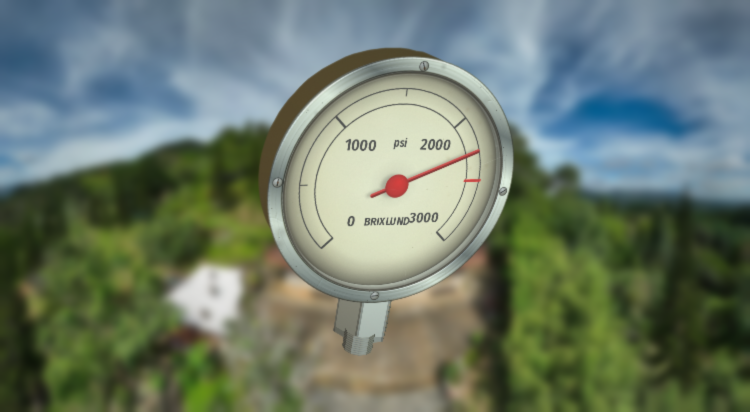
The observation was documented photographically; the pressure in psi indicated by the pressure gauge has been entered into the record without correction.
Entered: 2250 psi
